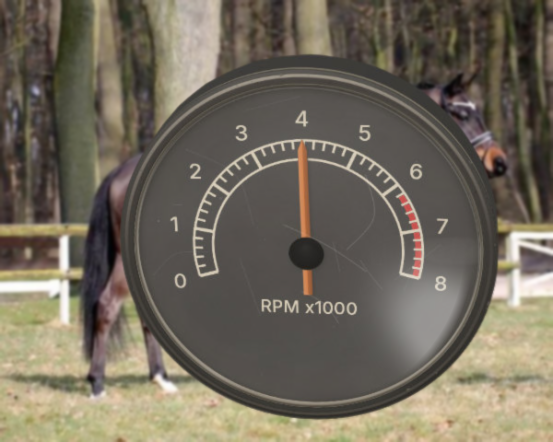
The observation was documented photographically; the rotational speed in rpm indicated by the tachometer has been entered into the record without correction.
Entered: 4000 rpm
